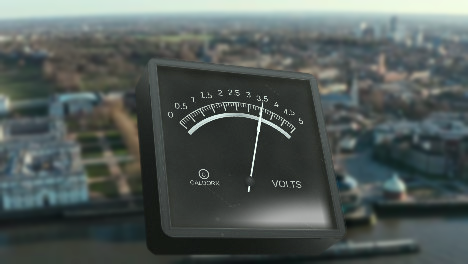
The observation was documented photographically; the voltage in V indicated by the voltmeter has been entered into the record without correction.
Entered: 3.5 V
